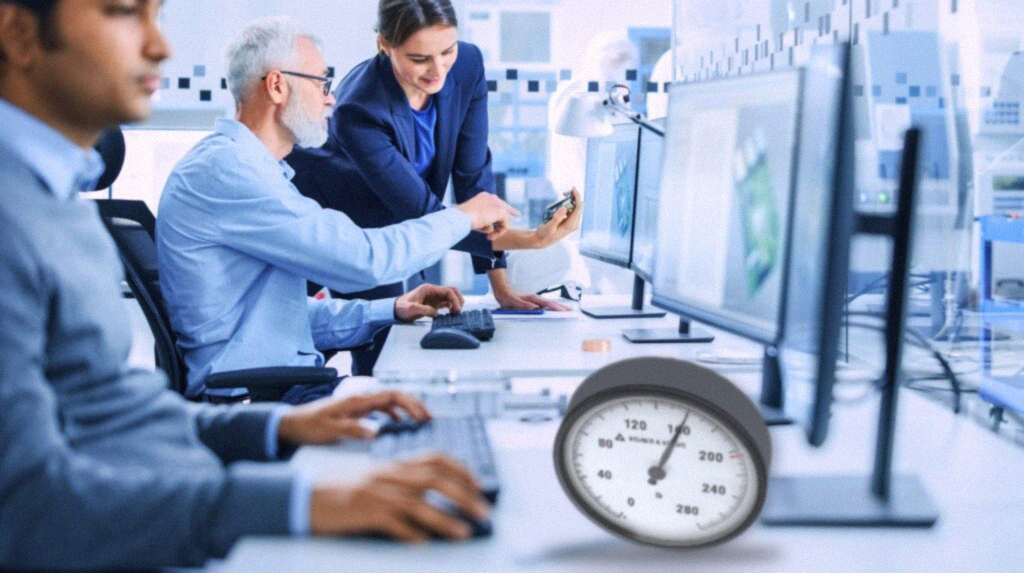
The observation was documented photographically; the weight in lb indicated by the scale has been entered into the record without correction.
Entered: 160 lb
